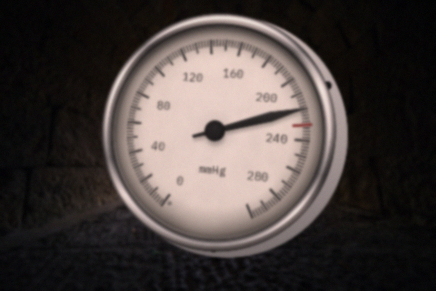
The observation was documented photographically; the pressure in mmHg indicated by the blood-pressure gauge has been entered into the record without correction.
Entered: 220 mmHg
